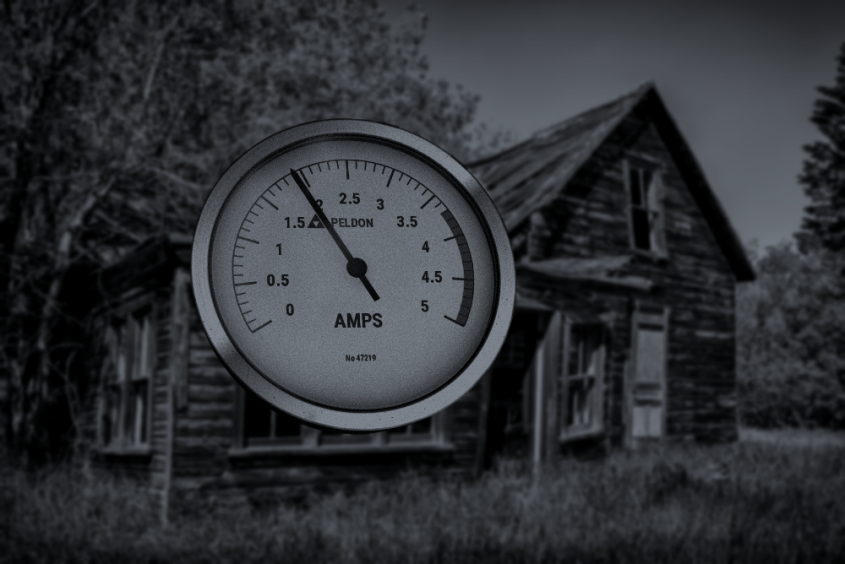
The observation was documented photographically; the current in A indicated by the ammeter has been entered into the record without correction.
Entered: 1.9 A
